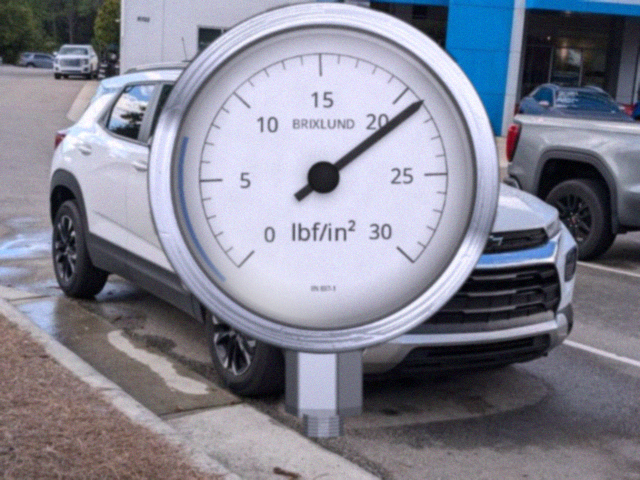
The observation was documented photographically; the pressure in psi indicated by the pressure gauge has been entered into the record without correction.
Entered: 21 psi
